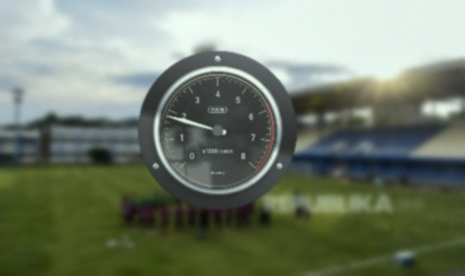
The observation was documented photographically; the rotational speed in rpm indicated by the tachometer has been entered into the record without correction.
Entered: 1800 rpm
